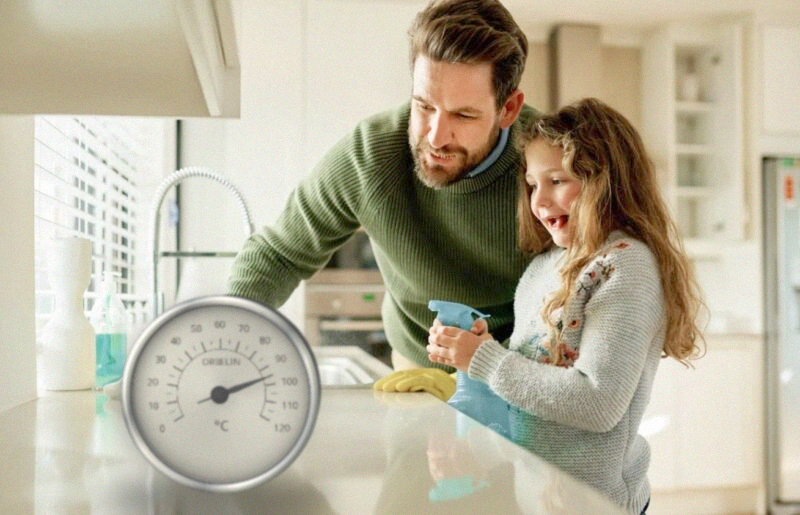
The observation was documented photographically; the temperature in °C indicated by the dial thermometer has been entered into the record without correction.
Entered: 95 °C
